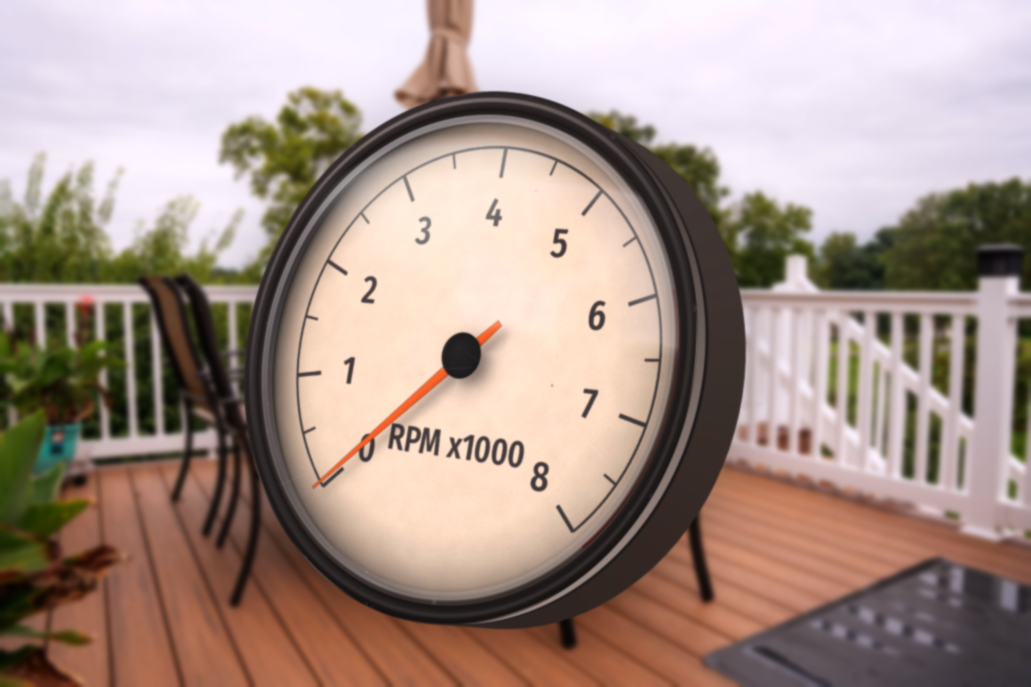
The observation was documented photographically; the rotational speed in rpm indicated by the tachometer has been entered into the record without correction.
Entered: 0 rpm
